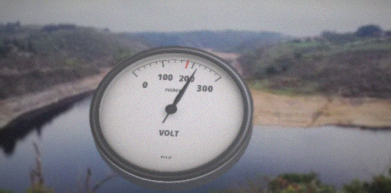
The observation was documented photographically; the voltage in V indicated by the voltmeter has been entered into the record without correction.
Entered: 220 V
